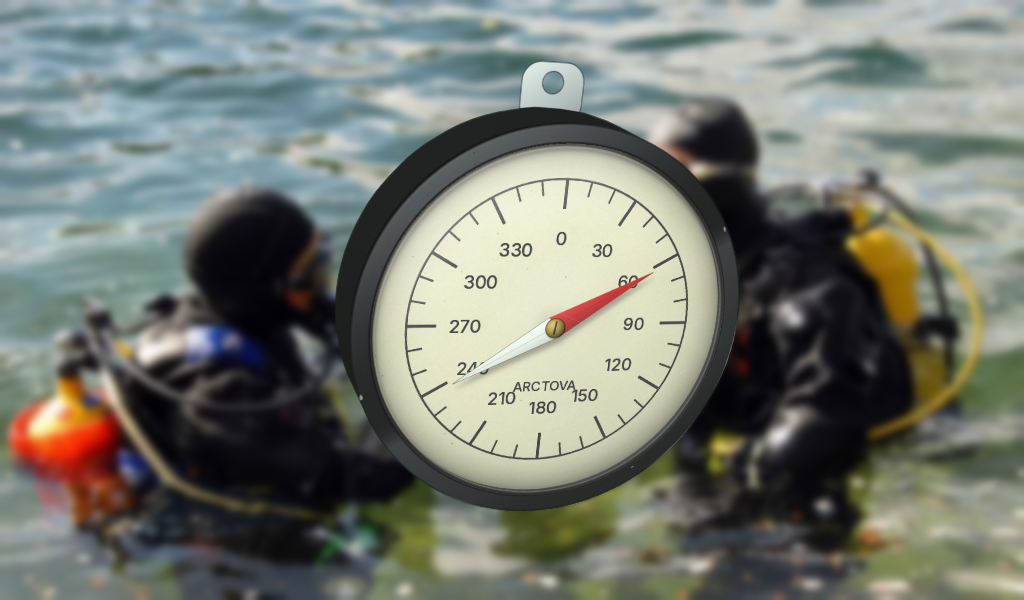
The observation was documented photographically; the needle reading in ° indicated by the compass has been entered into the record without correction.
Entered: 60 °
